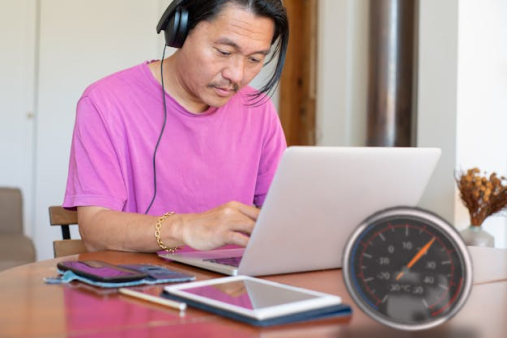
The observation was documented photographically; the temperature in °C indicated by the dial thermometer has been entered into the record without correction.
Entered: 20 °C
